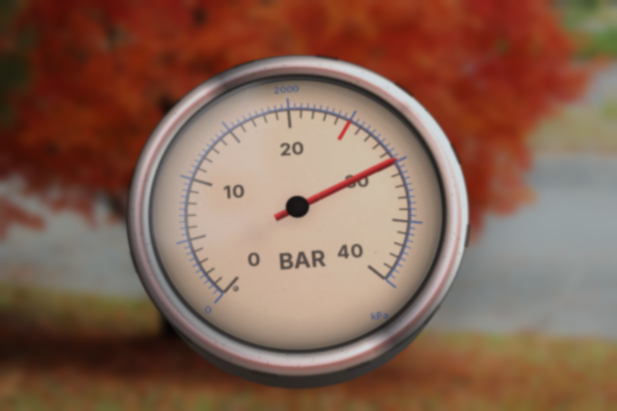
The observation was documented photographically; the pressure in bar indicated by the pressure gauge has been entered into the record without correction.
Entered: 30 bar
